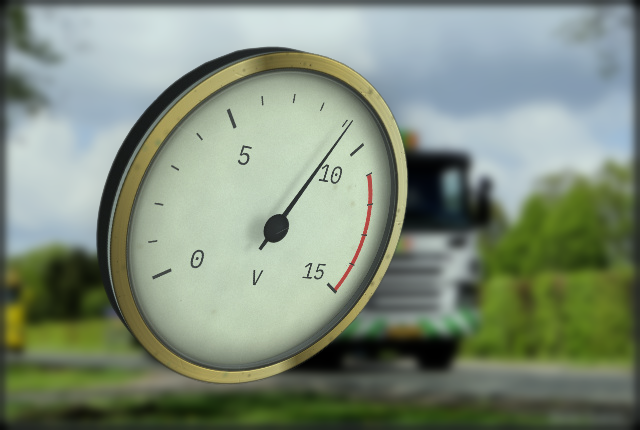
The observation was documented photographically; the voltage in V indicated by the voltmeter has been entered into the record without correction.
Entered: 9 V
